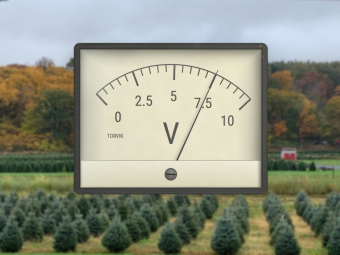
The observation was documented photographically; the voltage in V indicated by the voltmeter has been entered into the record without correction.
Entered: 7.5 V
